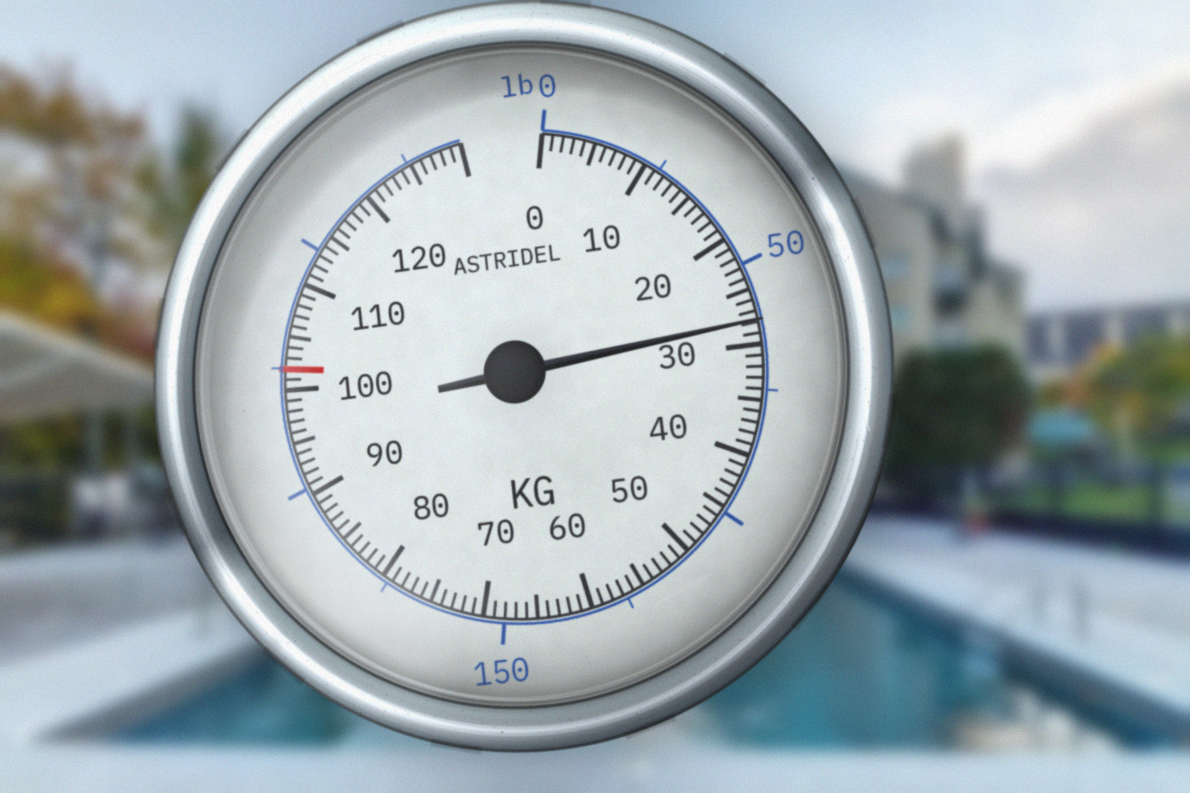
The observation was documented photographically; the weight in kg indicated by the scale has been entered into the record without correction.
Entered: 28 kg
